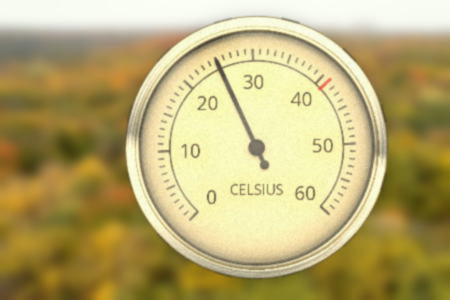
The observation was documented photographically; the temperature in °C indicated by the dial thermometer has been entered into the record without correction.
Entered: 25 °C
